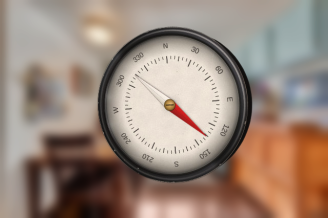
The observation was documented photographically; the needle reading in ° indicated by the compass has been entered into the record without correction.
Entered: 135 °
